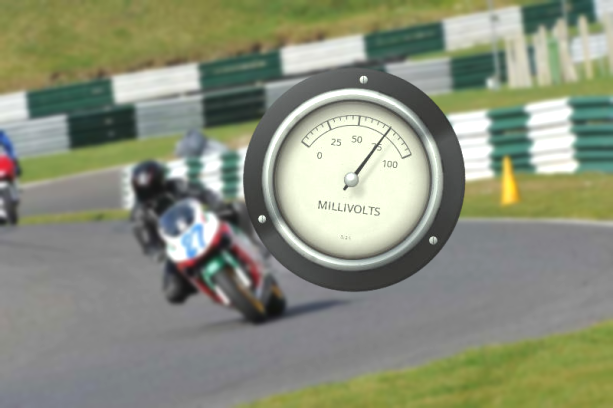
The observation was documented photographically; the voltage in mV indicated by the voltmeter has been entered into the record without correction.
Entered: 75 mV
